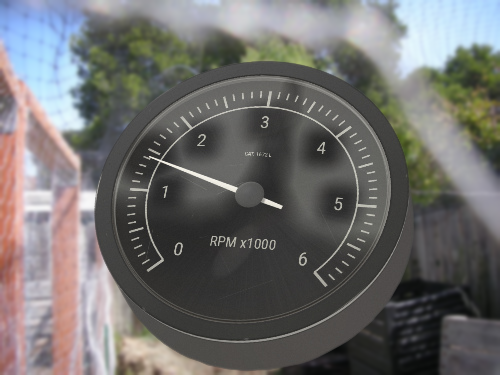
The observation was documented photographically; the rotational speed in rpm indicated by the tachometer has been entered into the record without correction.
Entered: 1400 rpm
